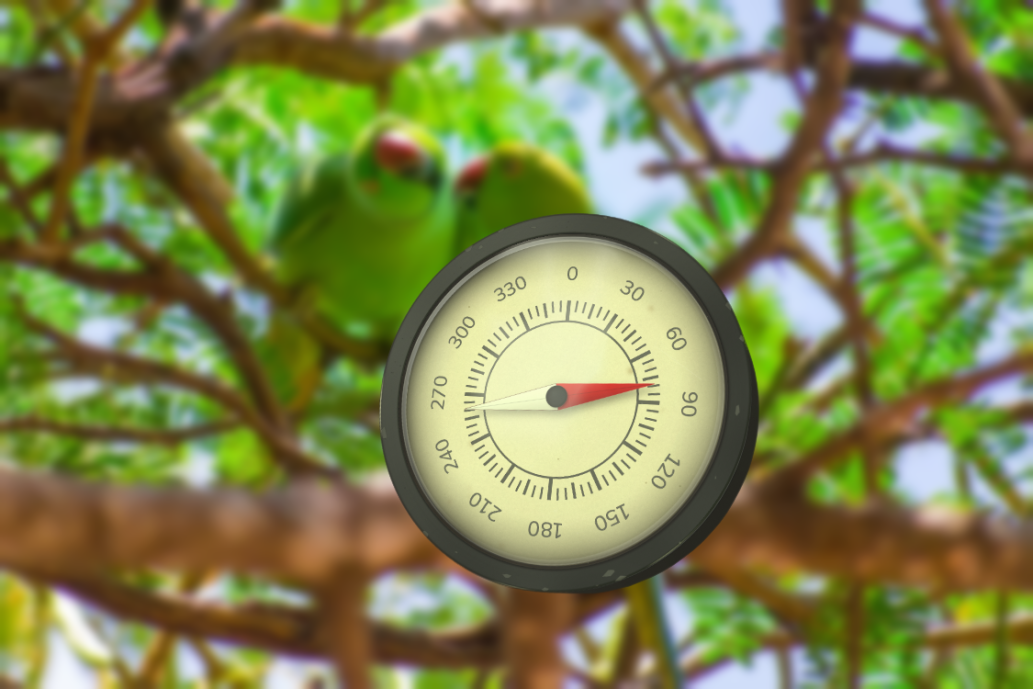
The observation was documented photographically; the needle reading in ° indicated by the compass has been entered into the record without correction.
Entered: 80 °
